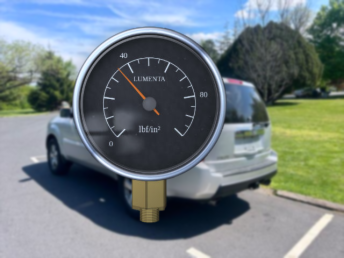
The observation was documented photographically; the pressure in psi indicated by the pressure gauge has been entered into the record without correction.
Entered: 35 psi
